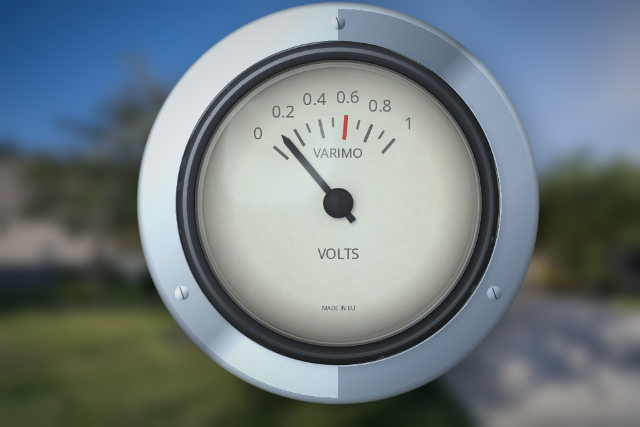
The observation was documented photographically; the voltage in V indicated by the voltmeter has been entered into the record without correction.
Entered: 0.1 V
